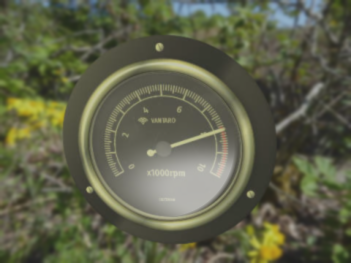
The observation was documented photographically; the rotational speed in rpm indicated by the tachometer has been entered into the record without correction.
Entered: 8000 rpm
